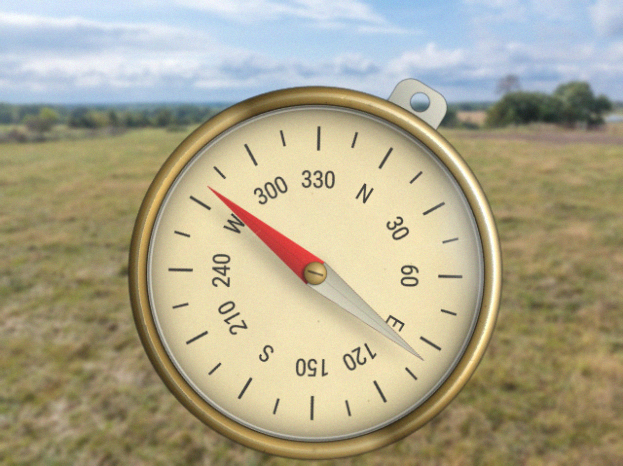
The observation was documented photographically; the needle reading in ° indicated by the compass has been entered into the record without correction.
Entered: 277.5 °
